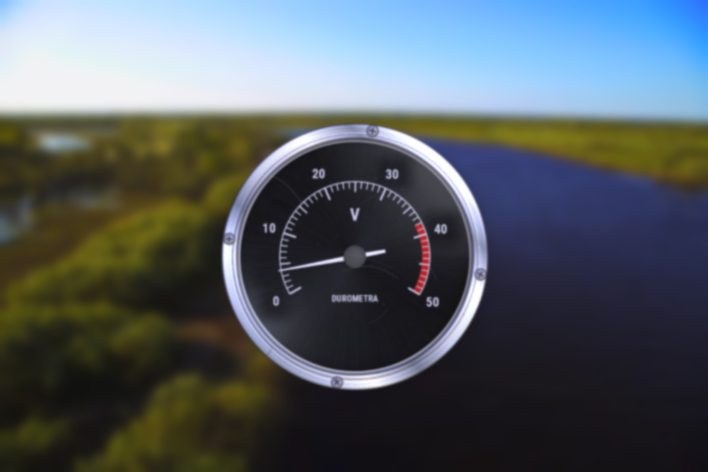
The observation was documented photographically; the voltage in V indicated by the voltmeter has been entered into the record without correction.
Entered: 4 V
